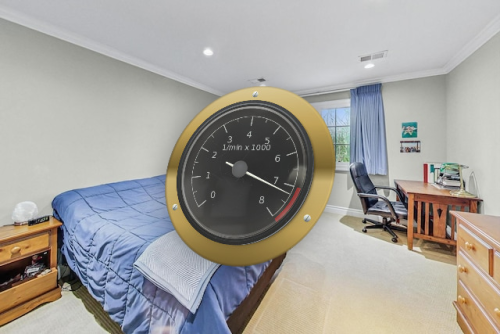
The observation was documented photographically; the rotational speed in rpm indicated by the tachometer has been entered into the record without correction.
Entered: 7250 rpm
